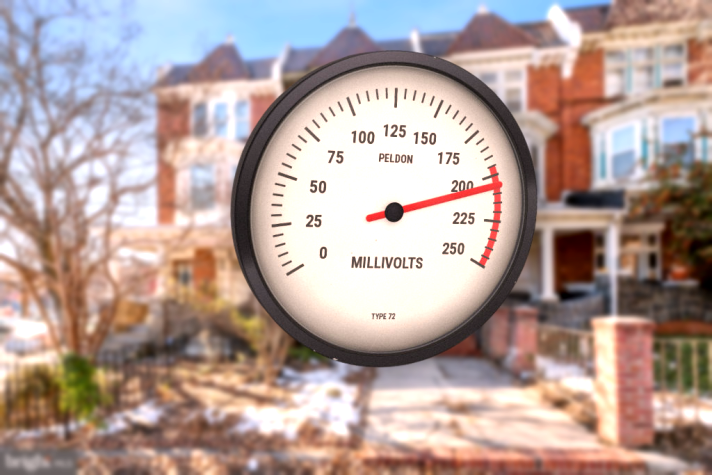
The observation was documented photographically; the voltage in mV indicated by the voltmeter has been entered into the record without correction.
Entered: 205 mV
